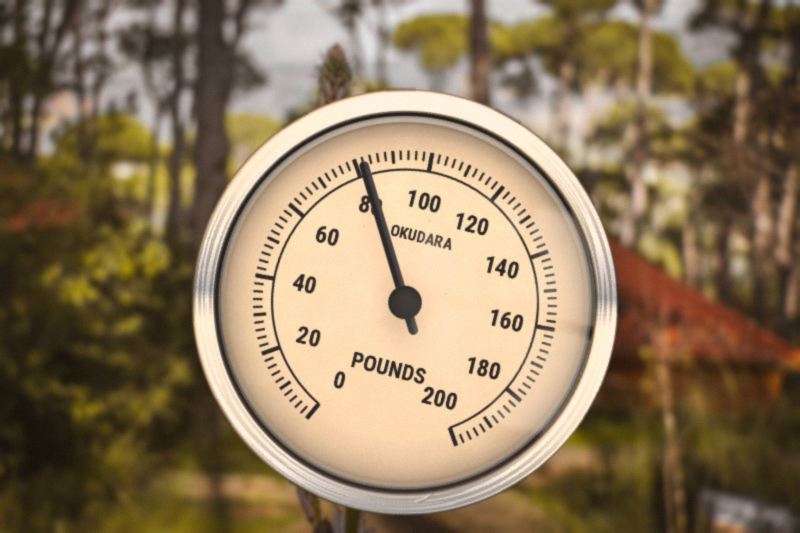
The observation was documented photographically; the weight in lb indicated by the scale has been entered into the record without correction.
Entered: 82 lb
